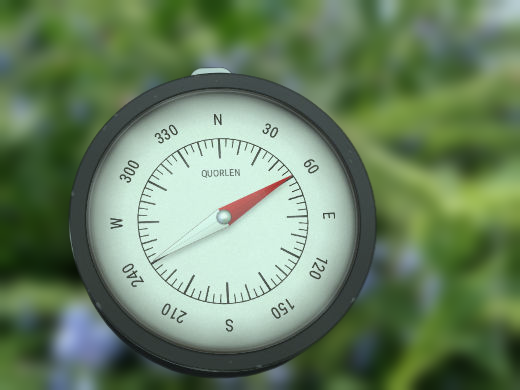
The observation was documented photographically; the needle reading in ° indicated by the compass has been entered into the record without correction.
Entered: 60 °
